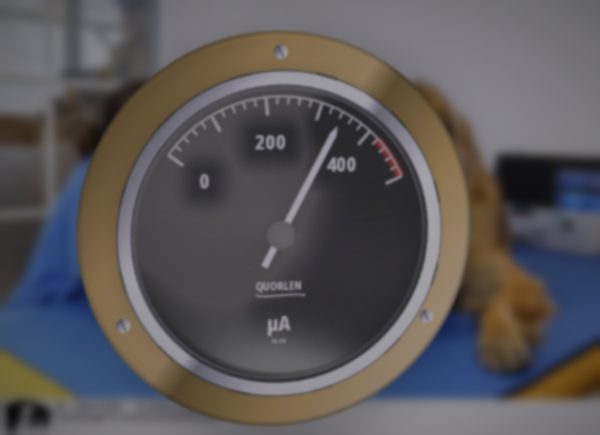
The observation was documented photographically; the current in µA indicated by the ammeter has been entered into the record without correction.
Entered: 340 µA
